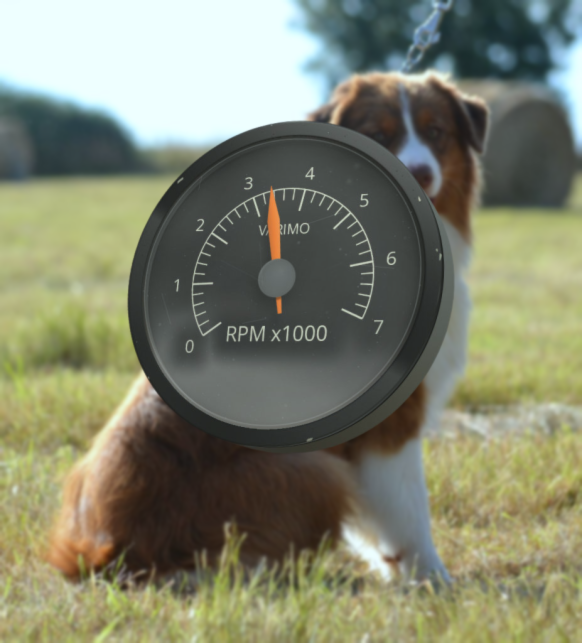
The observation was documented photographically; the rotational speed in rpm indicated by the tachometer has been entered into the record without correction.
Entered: 3400 rpm
